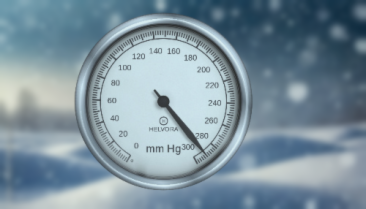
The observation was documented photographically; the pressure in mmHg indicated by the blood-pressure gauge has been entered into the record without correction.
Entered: 290 mmHg
